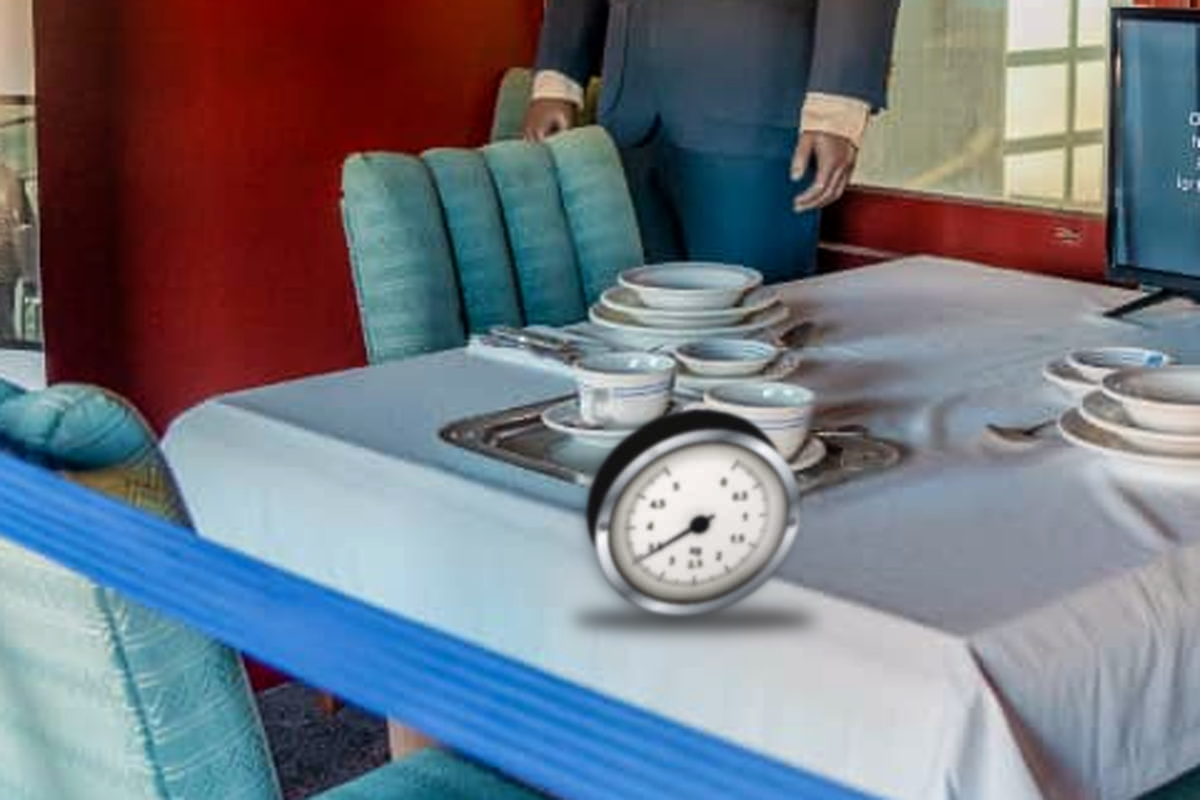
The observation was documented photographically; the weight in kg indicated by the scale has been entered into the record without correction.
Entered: 3.5 kg
